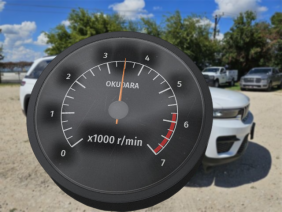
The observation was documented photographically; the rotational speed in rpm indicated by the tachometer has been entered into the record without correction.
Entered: 3500 rpm
